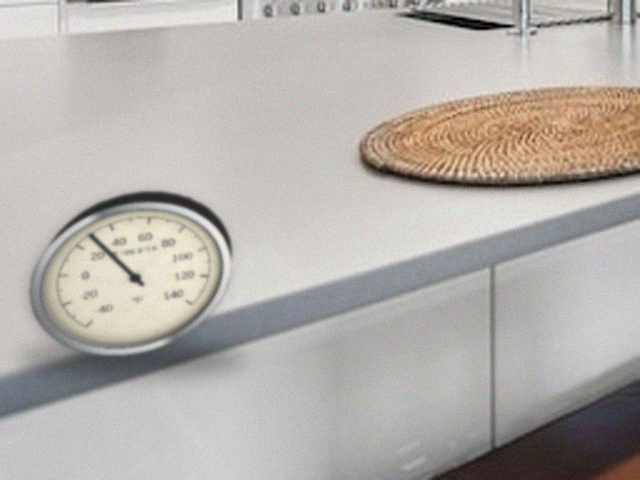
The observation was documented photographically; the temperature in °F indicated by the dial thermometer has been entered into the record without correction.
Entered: 30 °F
